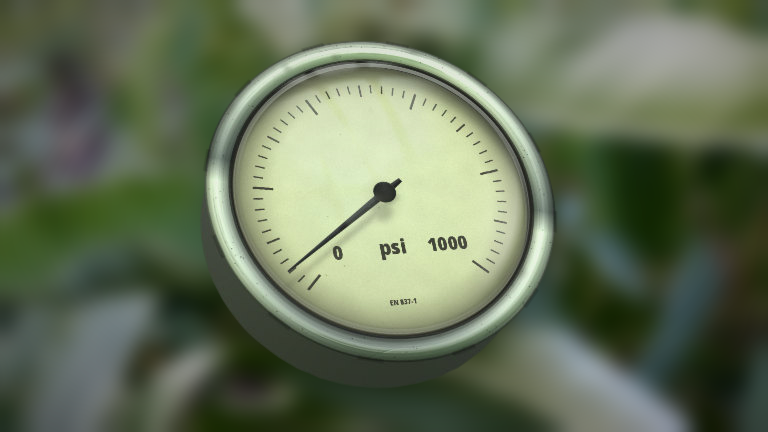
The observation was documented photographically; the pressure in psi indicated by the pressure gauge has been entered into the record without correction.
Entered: 40 psi
